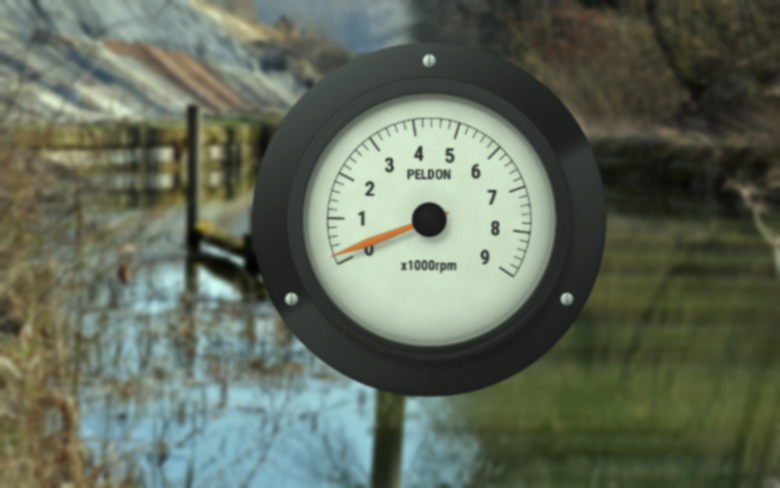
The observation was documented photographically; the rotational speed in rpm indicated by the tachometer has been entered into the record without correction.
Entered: 200 rpm
